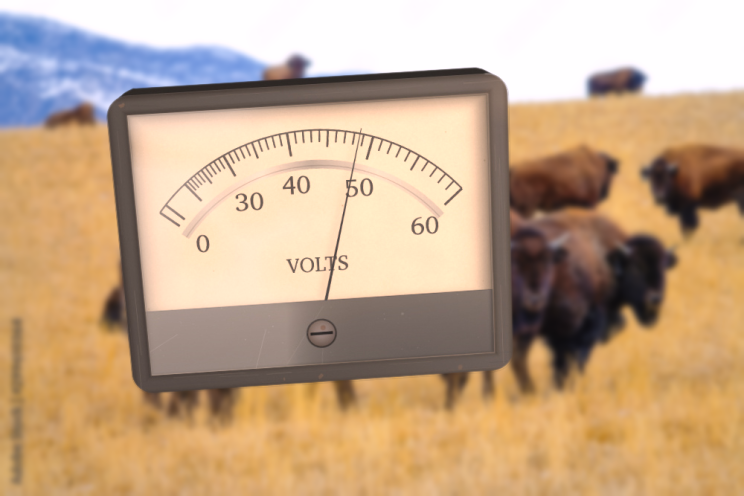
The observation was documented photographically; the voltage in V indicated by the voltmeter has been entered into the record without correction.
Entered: 48.5 V
